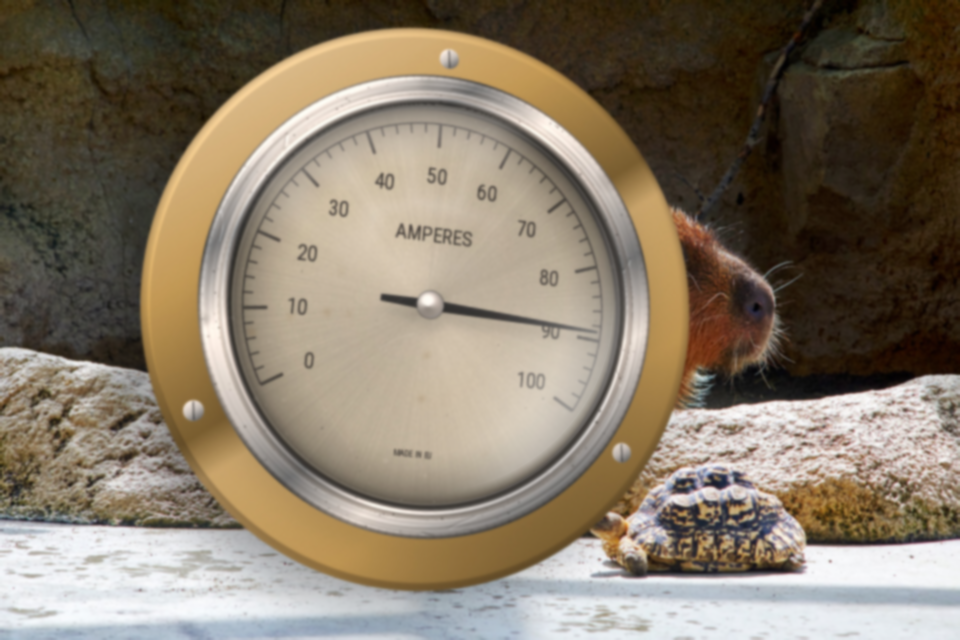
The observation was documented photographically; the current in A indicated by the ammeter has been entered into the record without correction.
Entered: 89 A
